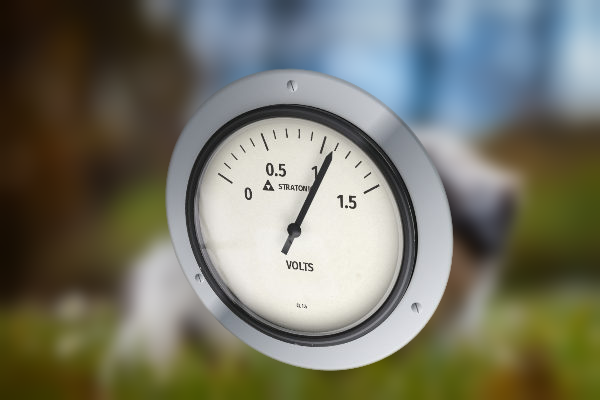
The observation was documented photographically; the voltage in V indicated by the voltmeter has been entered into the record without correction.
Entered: 1.1 V
